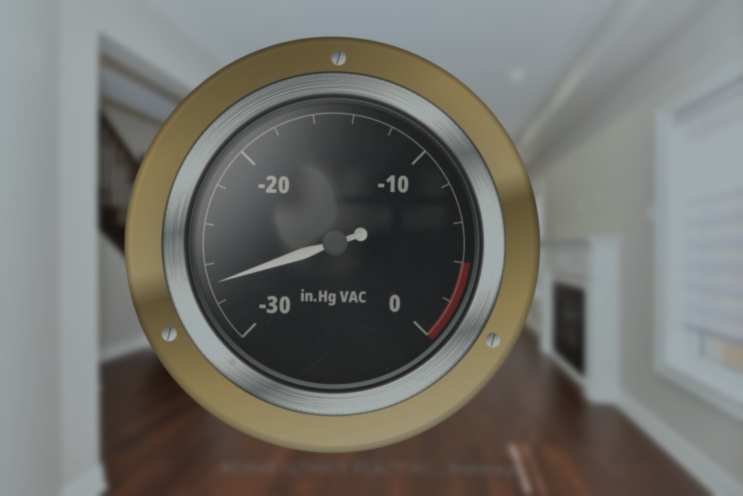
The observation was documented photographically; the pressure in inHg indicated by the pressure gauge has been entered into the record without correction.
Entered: -27 inHg
